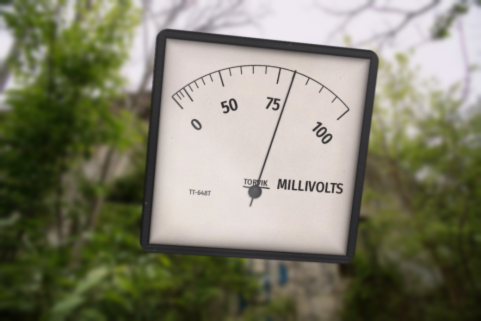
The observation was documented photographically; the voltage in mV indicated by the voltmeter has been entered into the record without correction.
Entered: 80 mV
